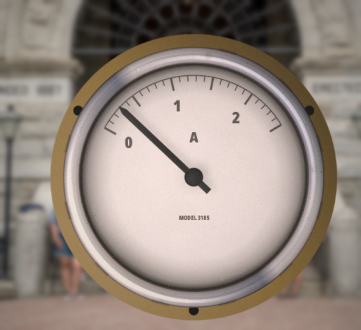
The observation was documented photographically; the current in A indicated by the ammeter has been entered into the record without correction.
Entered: 0.3 A
